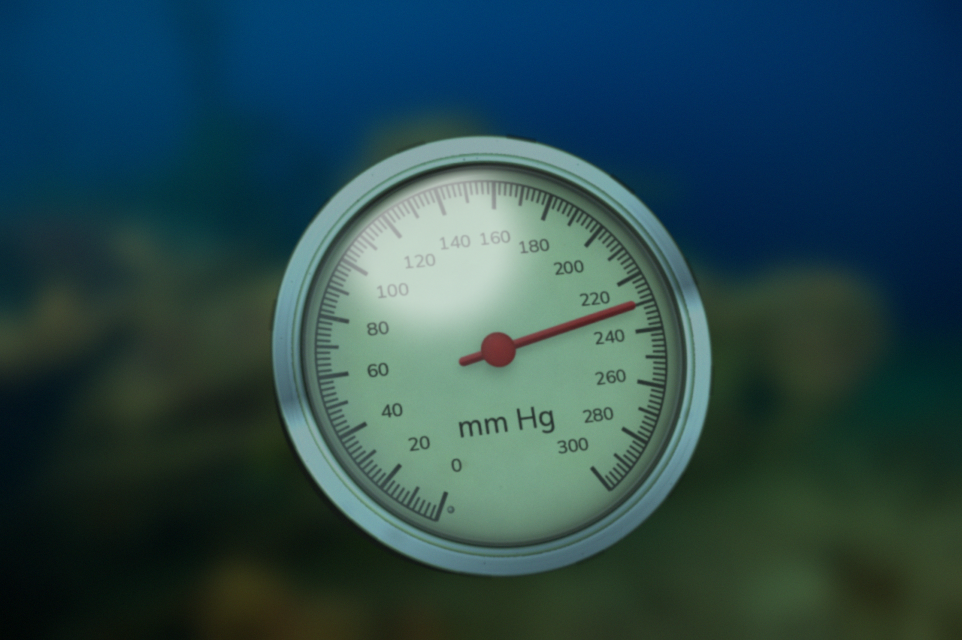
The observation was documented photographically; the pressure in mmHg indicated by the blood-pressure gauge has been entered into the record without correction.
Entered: 230 mmHg
